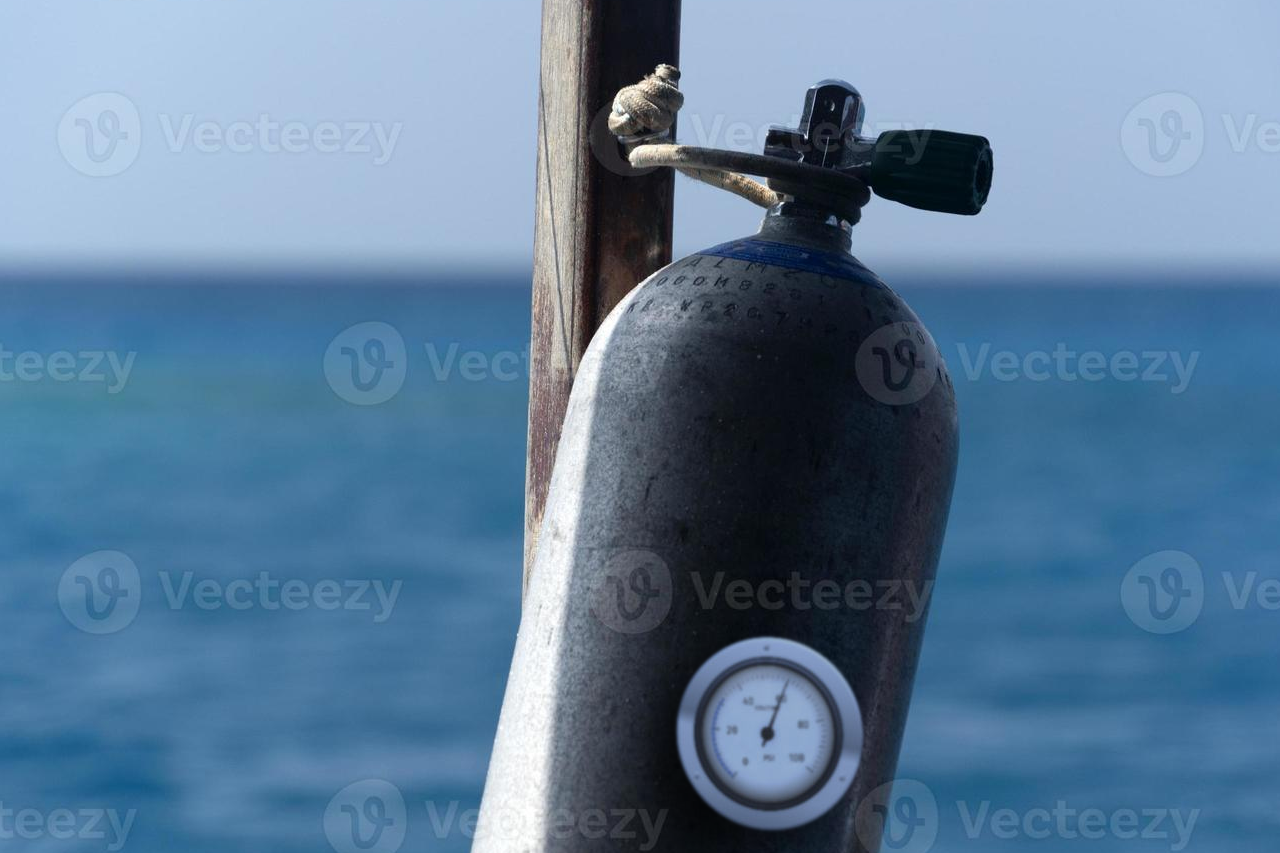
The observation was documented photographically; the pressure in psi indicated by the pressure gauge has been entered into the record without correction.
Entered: 60 psi
